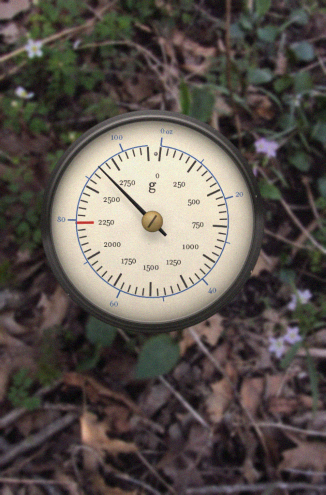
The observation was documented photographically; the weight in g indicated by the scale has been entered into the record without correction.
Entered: 2650 g
